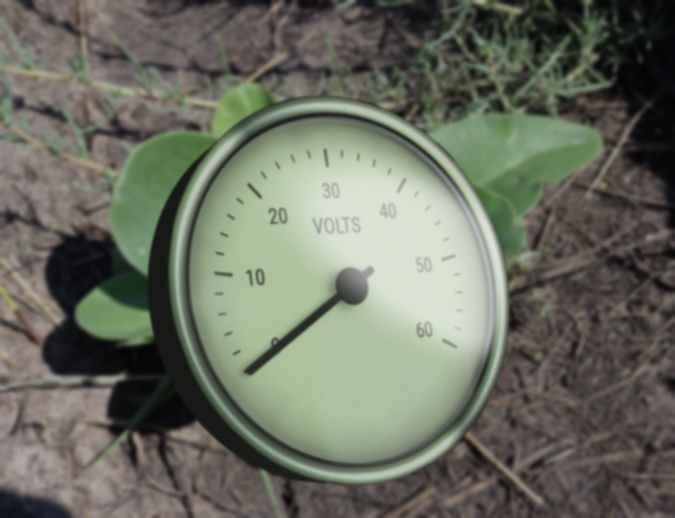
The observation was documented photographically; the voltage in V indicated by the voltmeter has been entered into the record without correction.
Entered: 0 V
